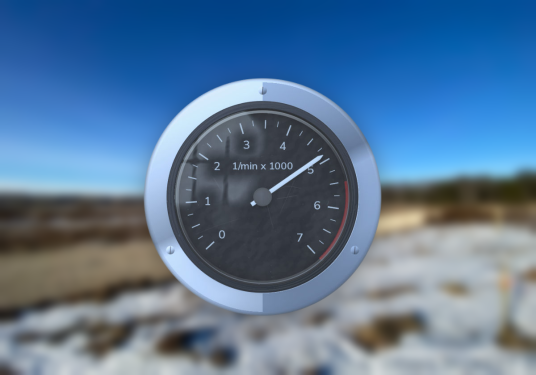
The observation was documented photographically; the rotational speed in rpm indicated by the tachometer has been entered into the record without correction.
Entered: 4875 rpm
